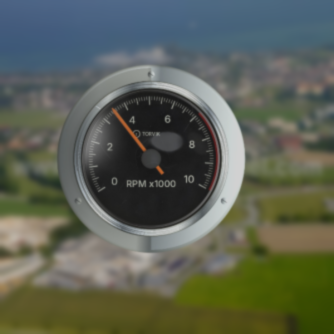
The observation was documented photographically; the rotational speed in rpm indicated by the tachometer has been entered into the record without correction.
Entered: 3500 rpm
